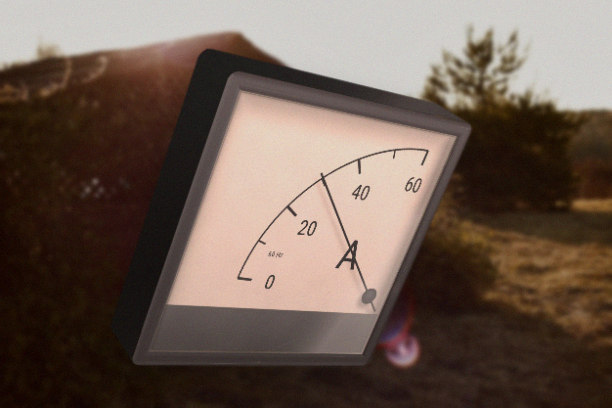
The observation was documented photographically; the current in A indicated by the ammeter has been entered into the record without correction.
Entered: 30 A
